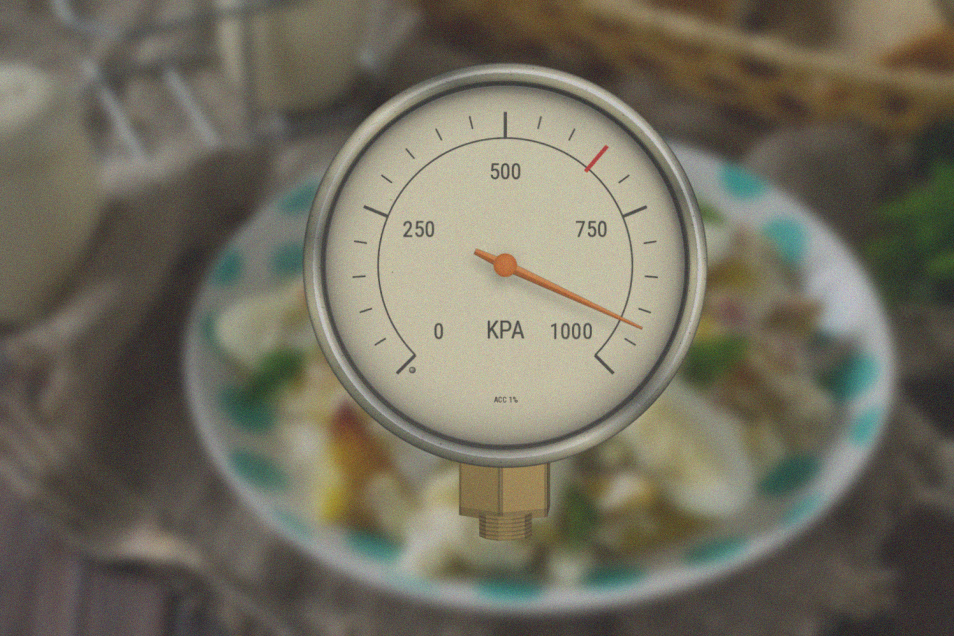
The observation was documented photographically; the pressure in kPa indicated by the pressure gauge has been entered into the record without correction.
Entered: 925 kPa
